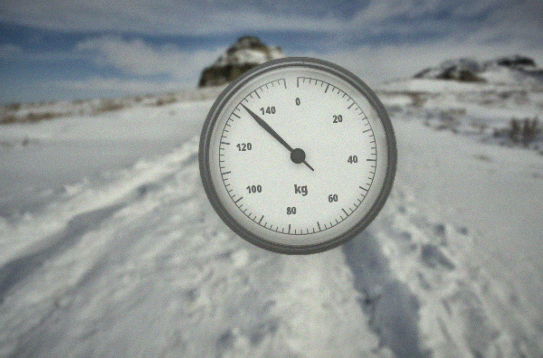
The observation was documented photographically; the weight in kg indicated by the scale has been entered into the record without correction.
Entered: 134 kg
